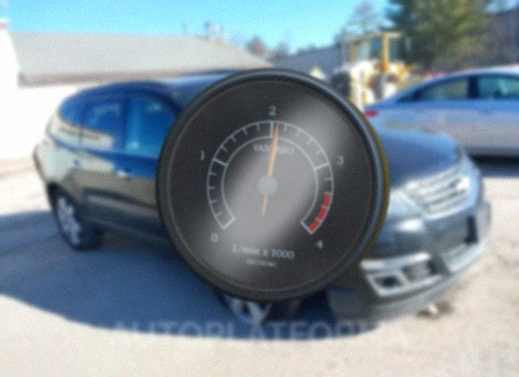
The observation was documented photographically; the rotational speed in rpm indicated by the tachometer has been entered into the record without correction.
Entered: 2100 rpm
